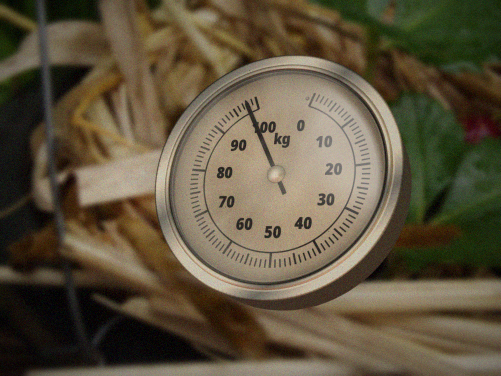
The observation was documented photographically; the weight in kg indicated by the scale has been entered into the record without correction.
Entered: 98 kg
